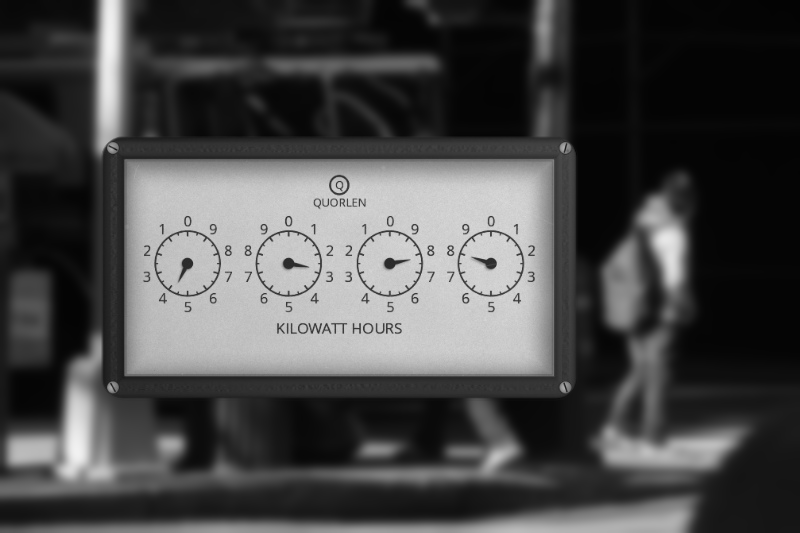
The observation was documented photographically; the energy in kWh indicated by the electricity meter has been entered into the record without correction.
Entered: 4278 kWh
